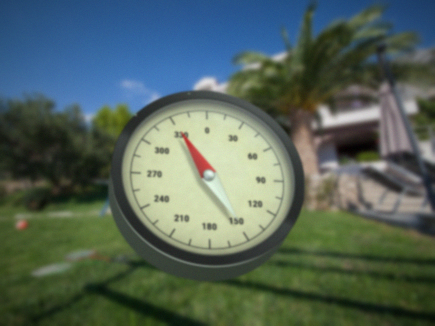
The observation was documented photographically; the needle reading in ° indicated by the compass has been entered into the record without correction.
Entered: 330 °
